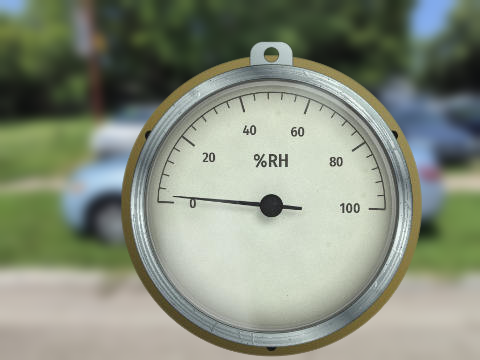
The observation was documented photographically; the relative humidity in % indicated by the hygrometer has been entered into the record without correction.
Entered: 2 %
